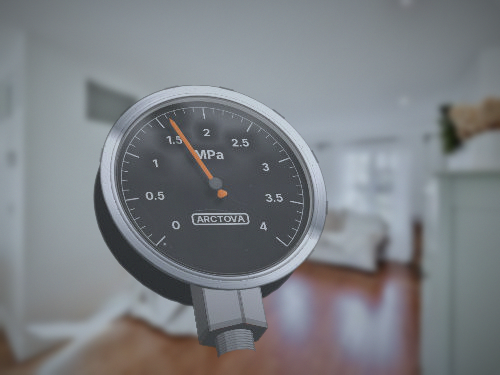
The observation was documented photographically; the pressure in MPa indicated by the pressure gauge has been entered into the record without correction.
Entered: 1.6 MPa
